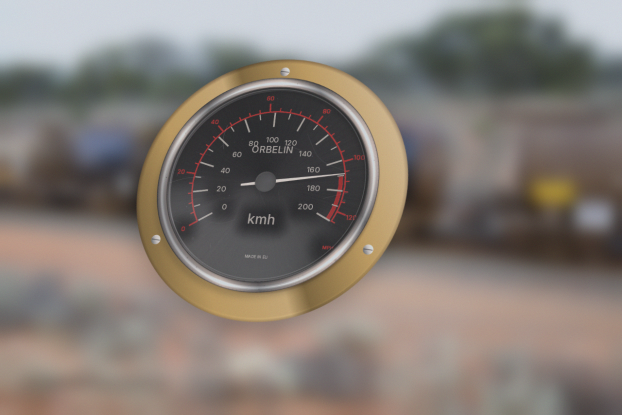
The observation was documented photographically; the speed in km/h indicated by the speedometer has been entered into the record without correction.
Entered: 170 km/h
